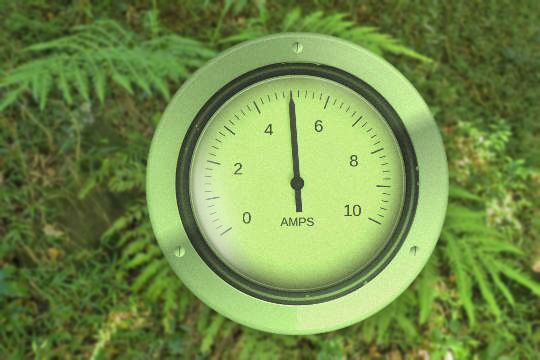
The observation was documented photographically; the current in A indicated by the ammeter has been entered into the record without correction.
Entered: 5 A
